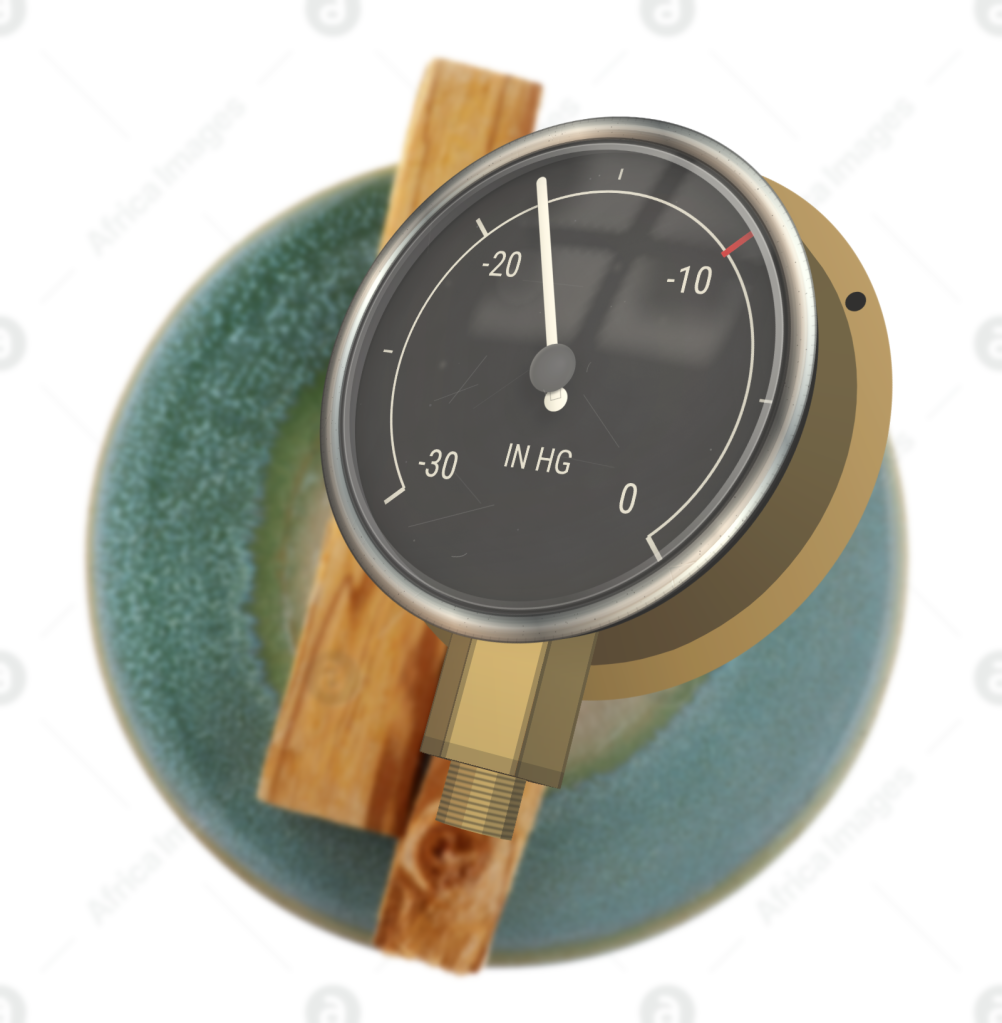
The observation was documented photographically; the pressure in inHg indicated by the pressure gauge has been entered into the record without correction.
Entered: -17.5 inHg
